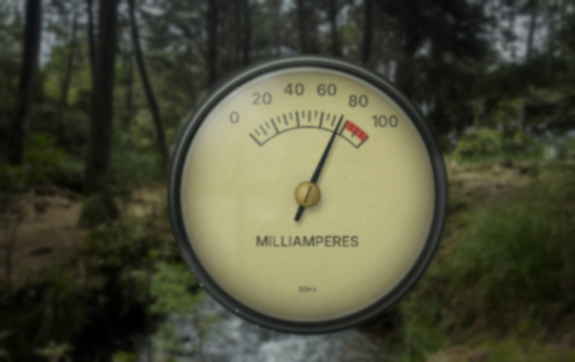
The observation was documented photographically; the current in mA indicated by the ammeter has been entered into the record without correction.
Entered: 75 mA
